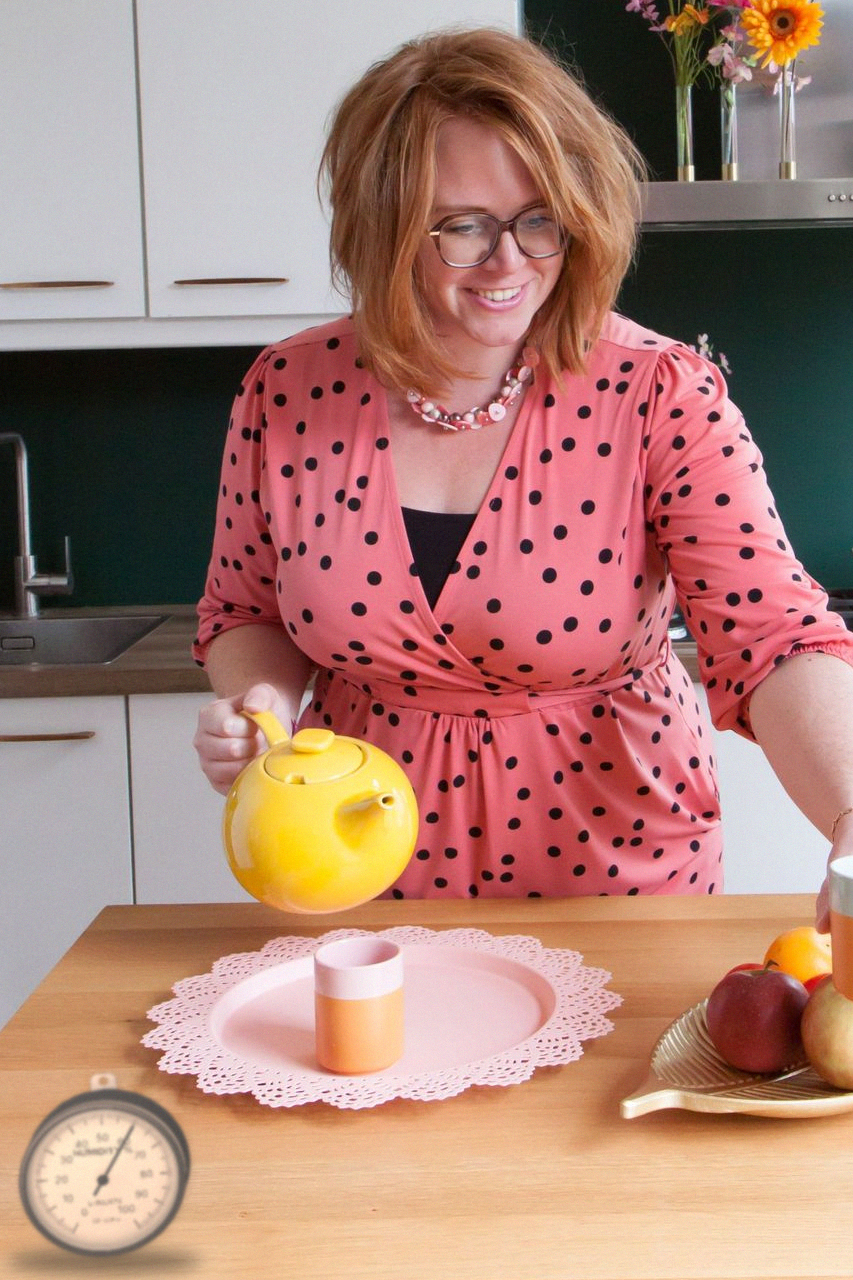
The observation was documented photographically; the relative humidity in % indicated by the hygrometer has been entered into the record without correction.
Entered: 60 %
